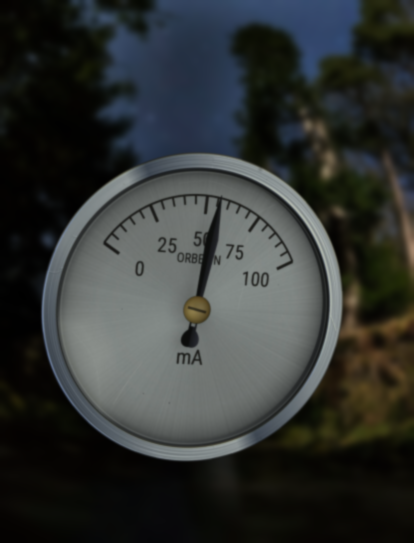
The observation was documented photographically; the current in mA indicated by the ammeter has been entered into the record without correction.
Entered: 55 mA
